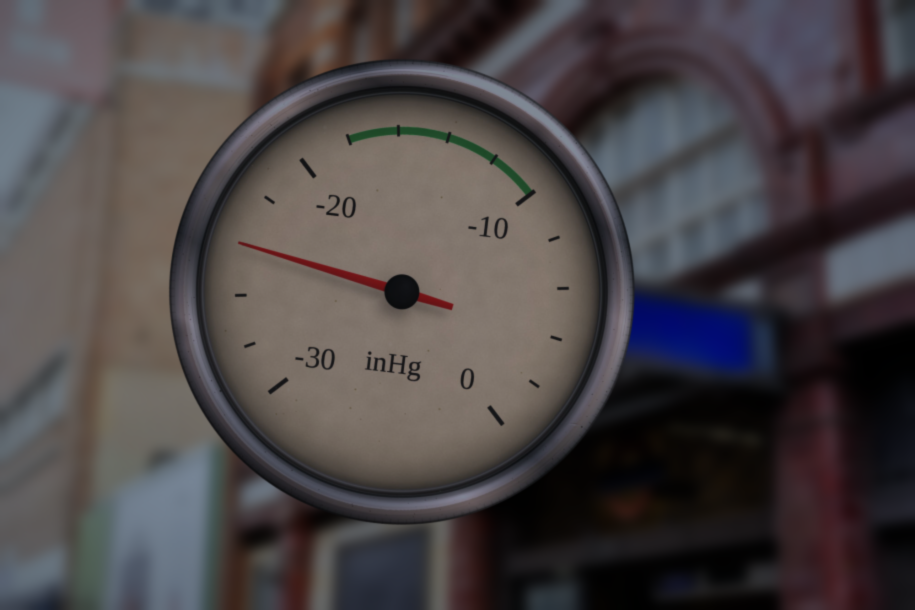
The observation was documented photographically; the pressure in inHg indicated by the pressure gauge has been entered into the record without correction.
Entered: -24 inHg
